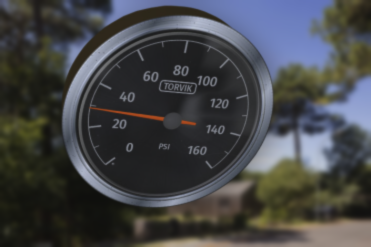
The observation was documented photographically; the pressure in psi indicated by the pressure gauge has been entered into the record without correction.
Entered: 30 psi
